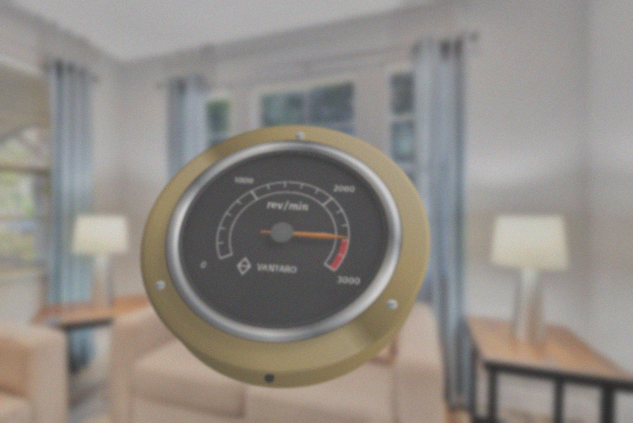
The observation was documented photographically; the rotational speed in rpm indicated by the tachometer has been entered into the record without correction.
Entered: 2600 rpm
